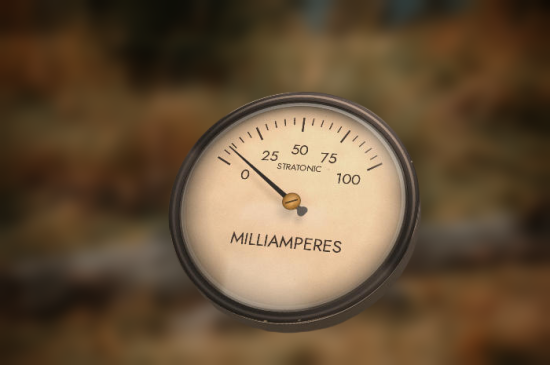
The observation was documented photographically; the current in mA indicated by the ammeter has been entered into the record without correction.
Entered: 7.5 mA
